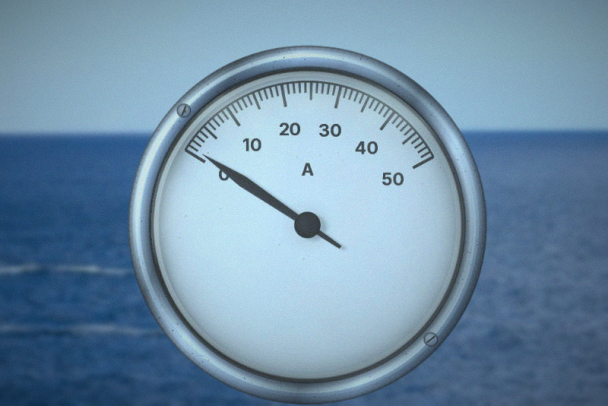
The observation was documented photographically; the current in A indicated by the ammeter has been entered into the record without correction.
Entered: 1 A
